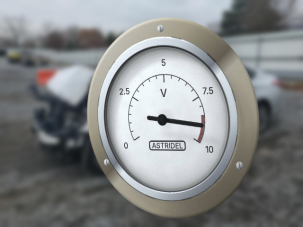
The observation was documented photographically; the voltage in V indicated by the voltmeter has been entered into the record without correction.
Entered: 9 V
